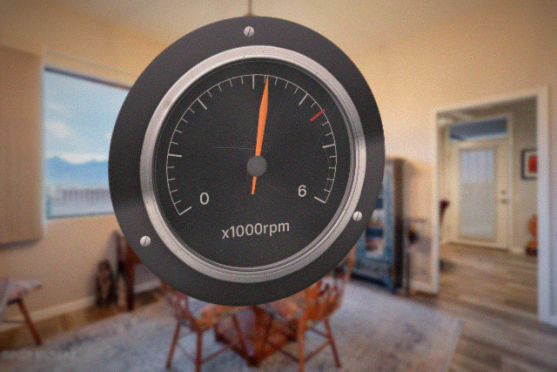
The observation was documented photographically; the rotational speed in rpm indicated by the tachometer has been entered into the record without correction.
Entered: 3200 rpm
